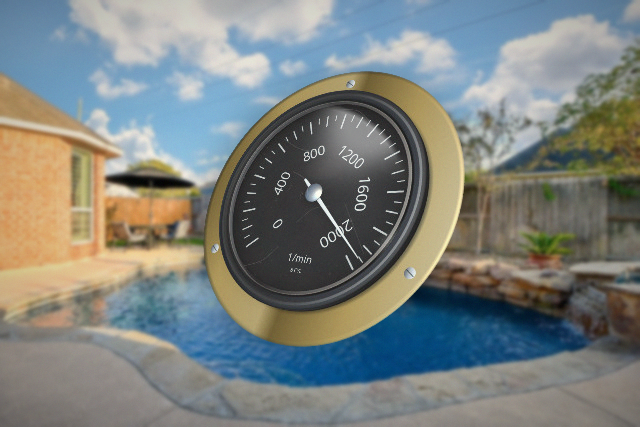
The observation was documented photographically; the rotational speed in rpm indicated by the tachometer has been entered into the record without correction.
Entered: 1950 rpm
